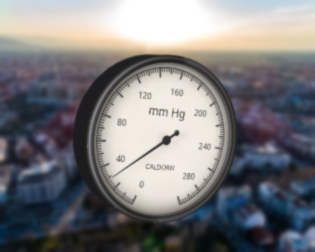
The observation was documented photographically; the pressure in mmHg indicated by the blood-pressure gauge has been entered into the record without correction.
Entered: 30 mmHg
